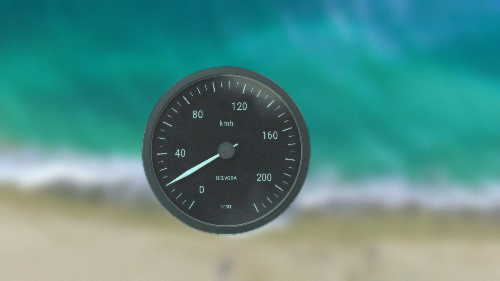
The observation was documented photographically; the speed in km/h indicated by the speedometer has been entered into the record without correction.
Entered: 20 km/h
